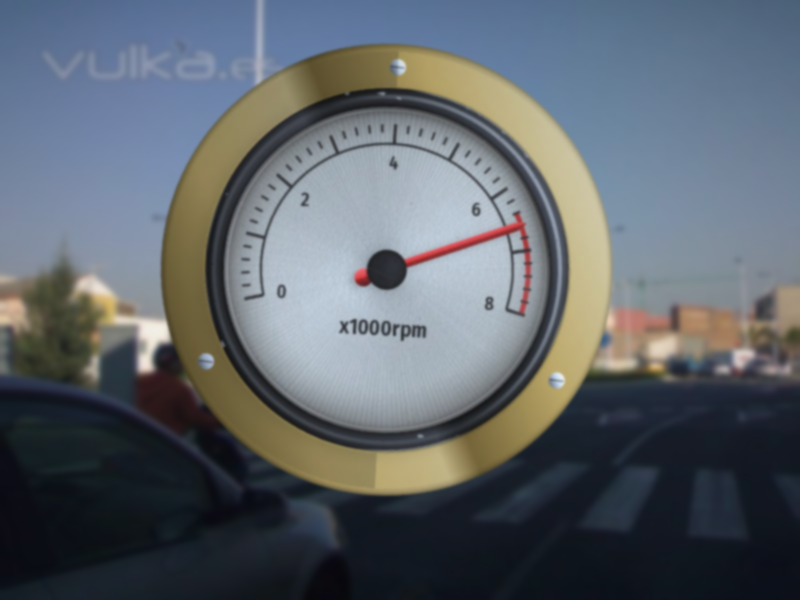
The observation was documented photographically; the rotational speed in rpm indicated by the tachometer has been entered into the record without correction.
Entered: 6600 rpm
